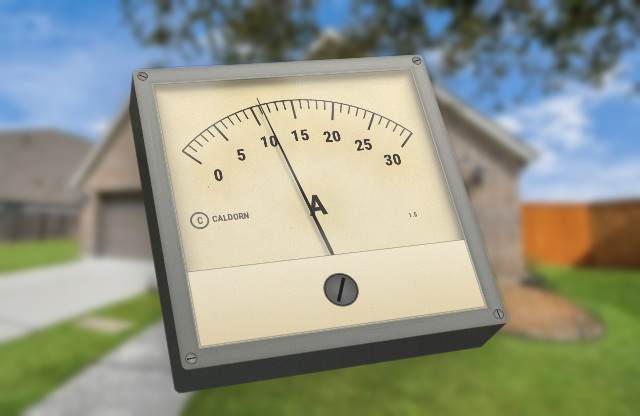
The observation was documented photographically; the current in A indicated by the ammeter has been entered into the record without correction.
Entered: 11 A
